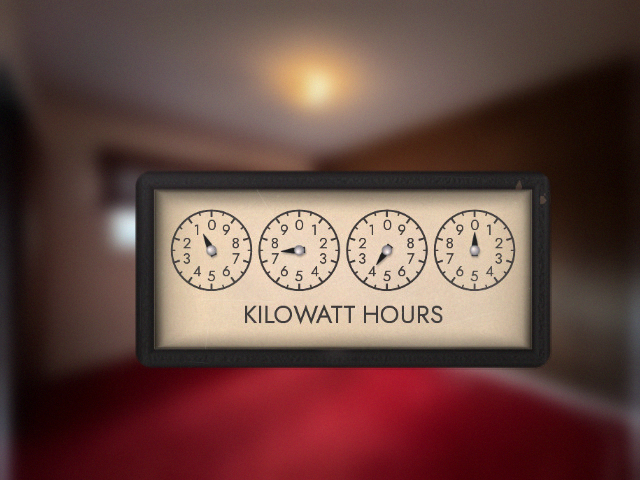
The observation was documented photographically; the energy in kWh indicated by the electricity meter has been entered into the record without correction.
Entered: 740 kWh
